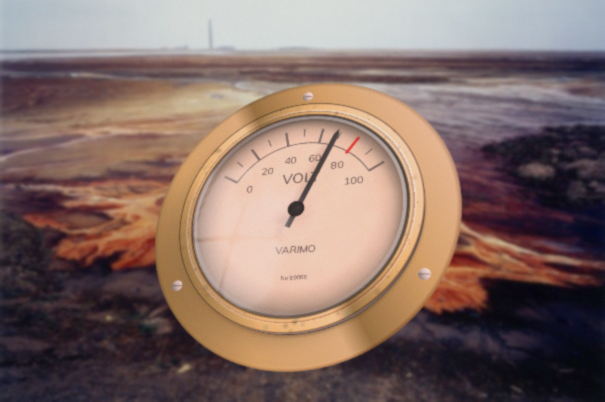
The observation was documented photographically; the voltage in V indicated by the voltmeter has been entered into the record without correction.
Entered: 70 V
